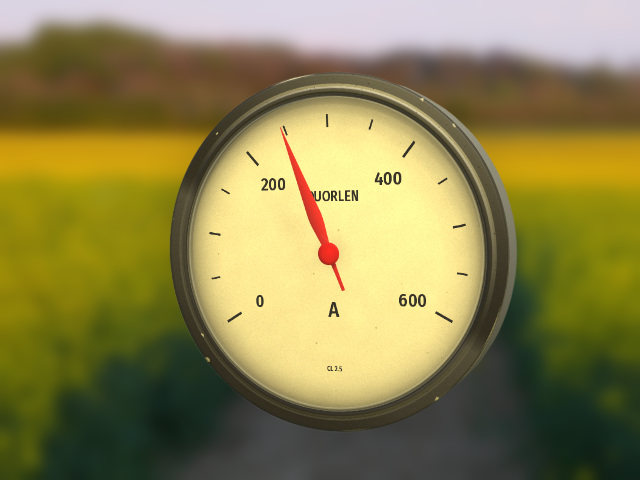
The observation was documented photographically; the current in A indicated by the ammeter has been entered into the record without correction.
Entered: 250 A
